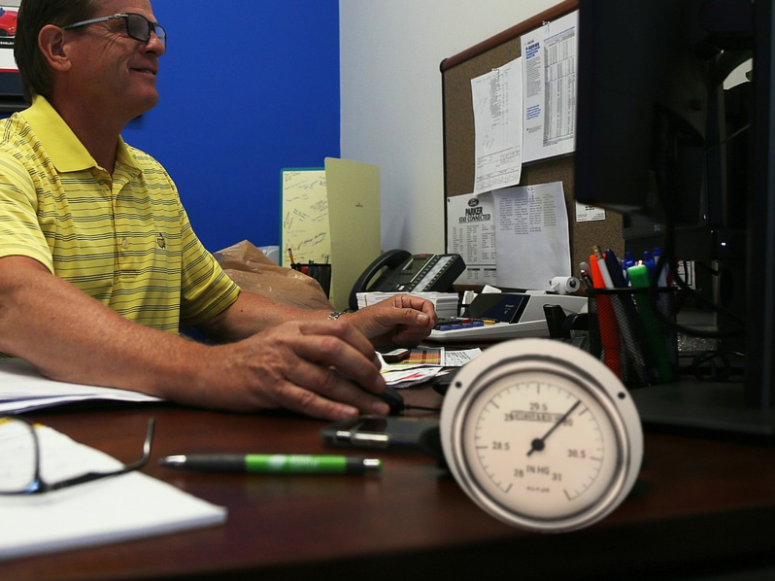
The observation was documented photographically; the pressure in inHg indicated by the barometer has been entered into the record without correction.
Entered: 29.9 inHg
